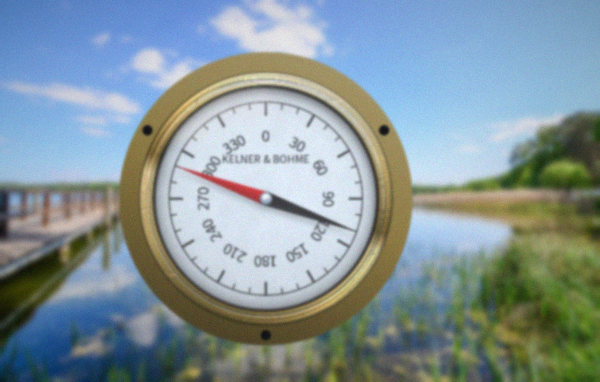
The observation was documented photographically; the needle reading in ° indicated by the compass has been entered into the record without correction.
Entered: 290 °
